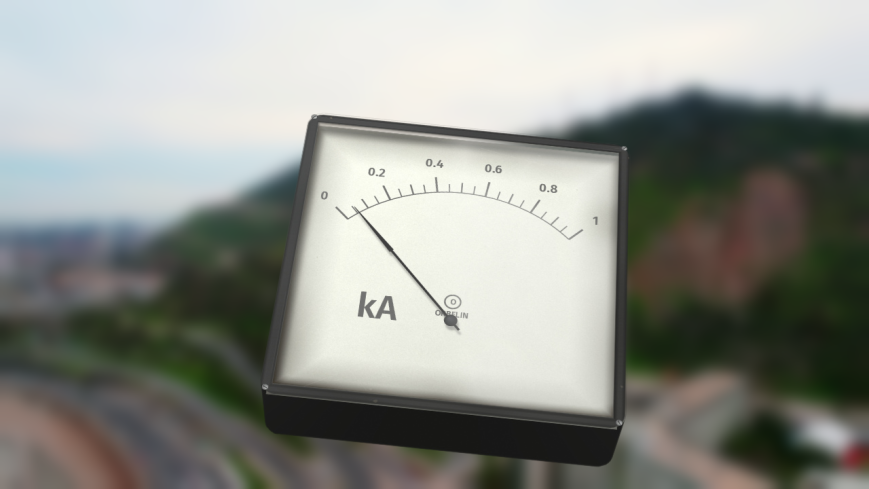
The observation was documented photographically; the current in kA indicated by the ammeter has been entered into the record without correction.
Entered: 0.05 kA
